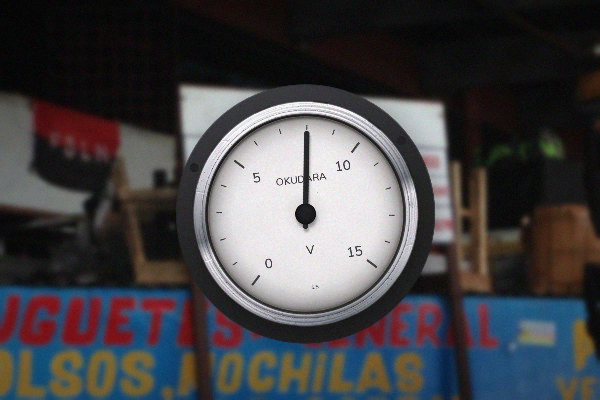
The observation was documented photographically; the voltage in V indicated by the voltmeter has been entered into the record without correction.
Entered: 8 V
